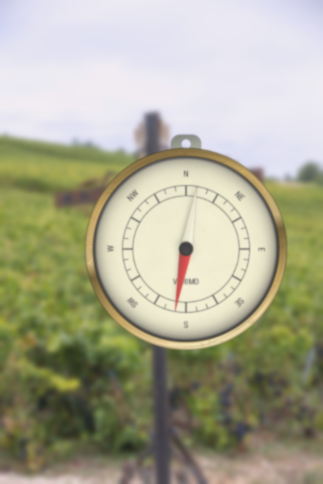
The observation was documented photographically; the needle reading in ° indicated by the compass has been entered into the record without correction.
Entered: 190 °
